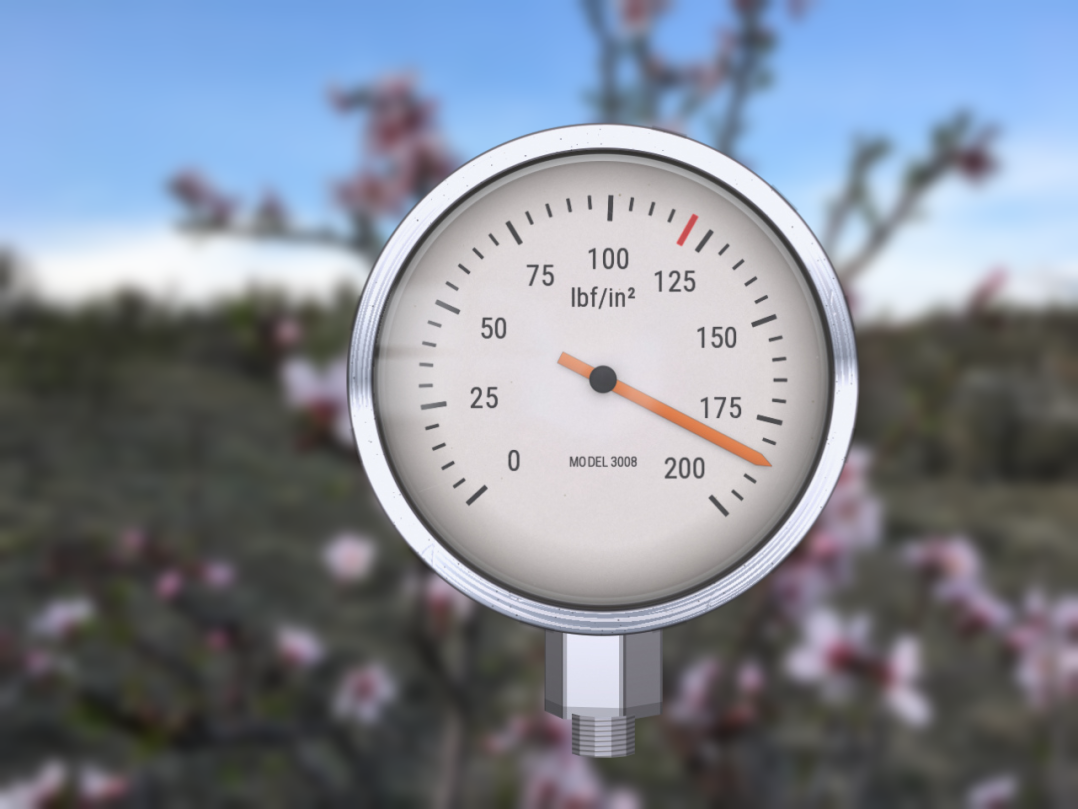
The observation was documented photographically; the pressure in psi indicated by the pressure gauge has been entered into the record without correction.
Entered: 185 psi
